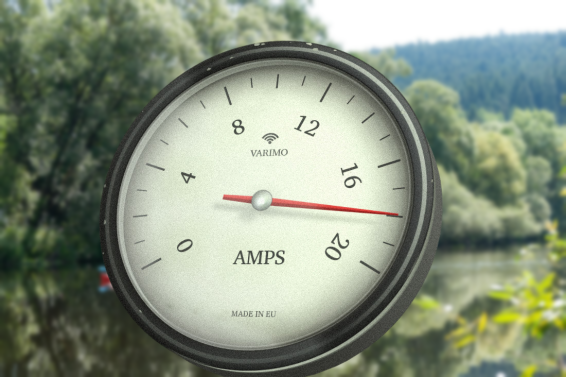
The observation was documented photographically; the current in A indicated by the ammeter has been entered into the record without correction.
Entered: 18 A
